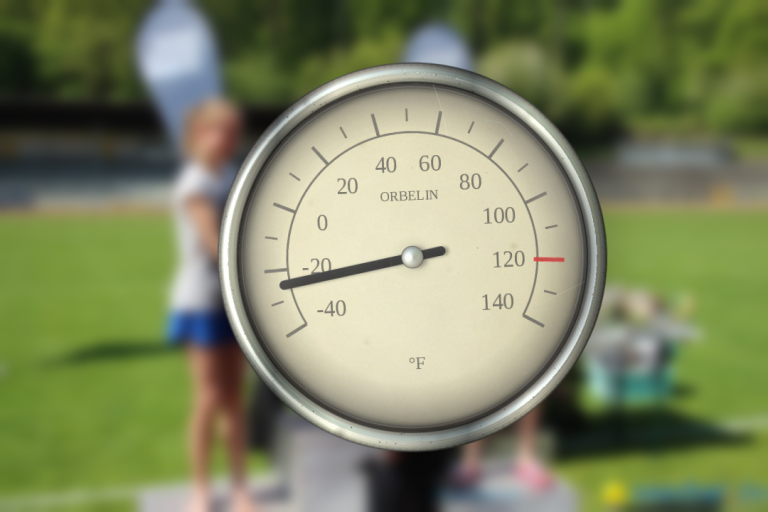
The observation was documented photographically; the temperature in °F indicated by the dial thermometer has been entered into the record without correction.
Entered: -25 °F
